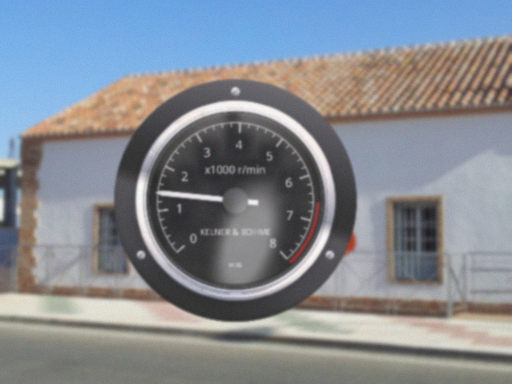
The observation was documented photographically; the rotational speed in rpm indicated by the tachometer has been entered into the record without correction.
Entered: 1400 rpm
